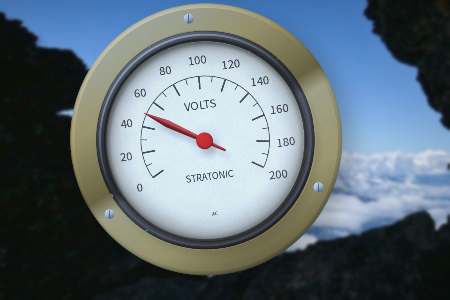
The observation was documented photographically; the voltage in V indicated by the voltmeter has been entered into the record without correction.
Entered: 50 V
